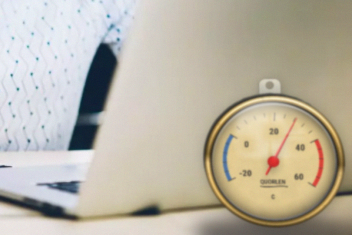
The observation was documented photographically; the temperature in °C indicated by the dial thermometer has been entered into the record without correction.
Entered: 28 °C
